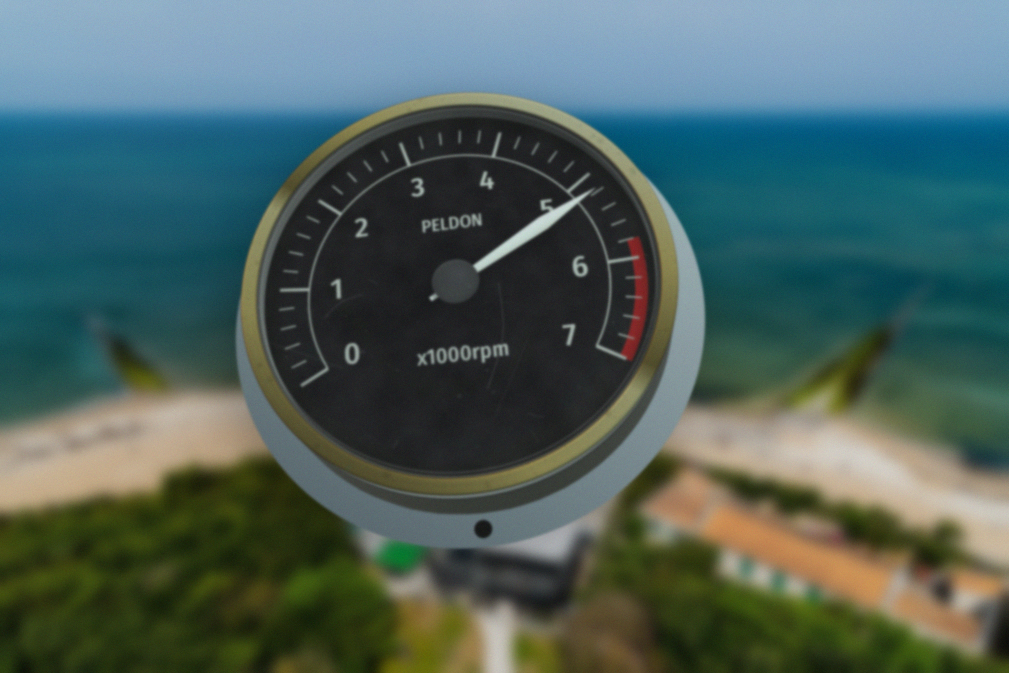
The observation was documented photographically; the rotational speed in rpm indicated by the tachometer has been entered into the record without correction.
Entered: 5200 rpm
